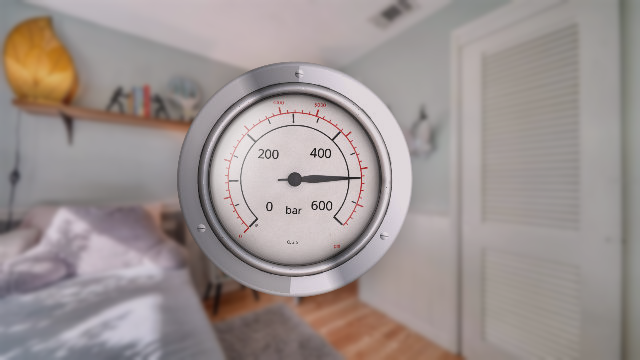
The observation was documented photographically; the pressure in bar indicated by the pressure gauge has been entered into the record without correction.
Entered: 500 bar
